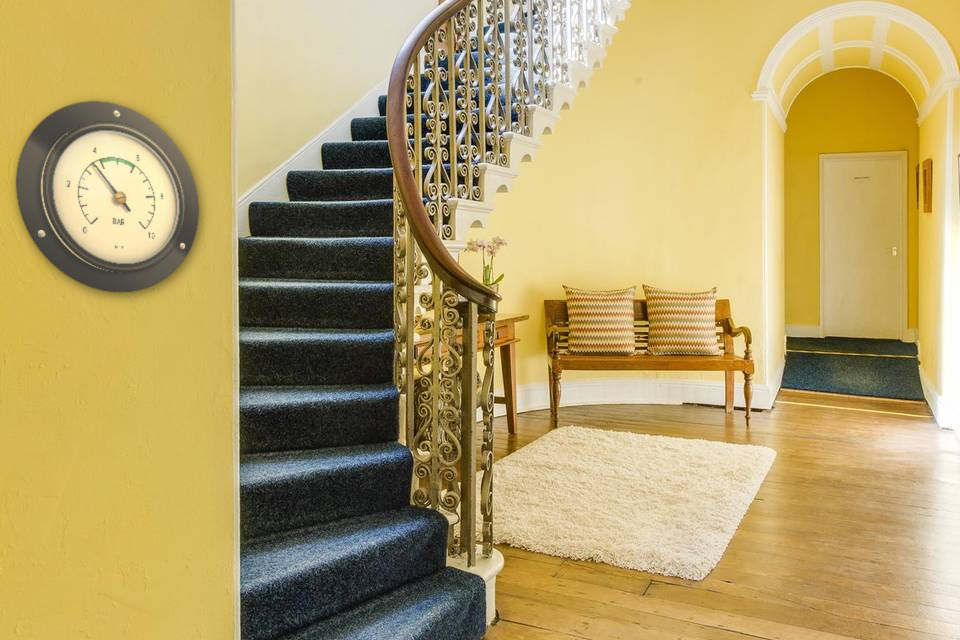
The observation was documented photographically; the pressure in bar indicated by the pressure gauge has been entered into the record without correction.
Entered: 3.5 bar
